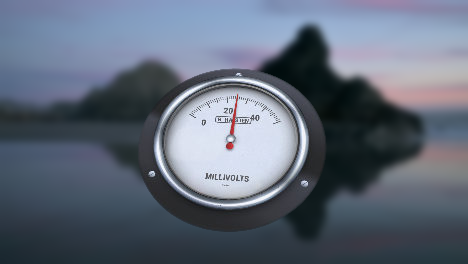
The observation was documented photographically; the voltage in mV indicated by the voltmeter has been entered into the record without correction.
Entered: 25 mV
